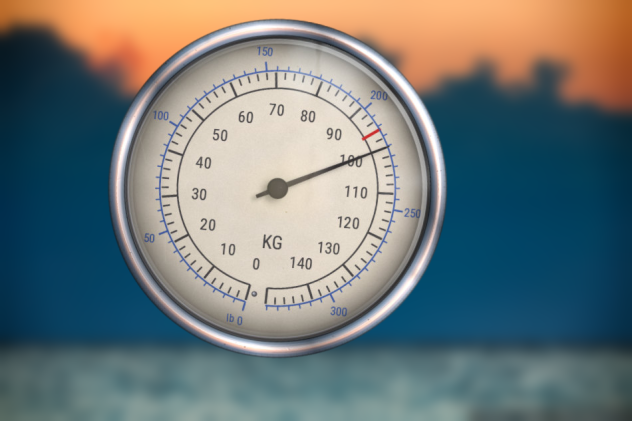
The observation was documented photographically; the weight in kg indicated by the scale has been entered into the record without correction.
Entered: 100 kg
